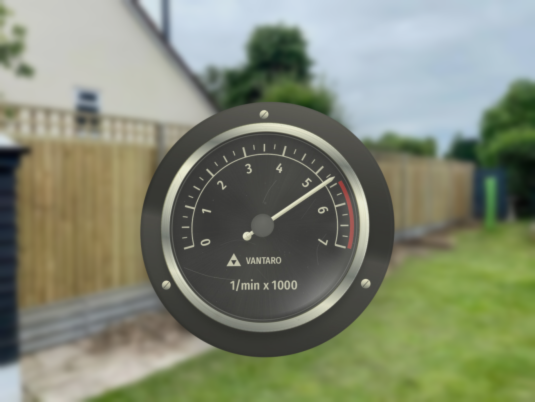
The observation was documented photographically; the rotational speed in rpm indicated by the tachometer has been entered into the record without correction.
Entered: 5375 rpm
